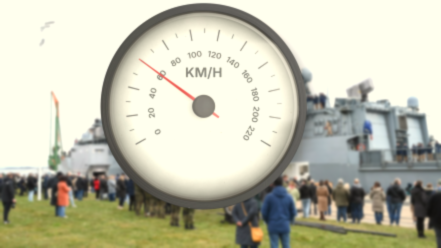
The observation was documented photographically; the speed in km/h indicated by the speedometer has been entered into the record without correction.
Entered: 60 km/h
